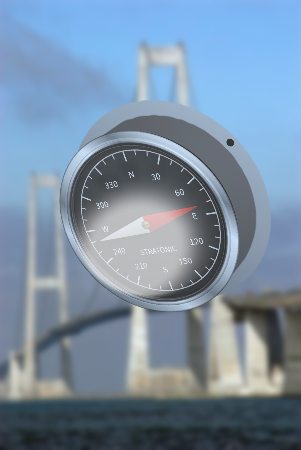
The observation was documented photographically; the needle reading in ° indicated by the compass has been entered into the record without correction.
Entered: 80 °
